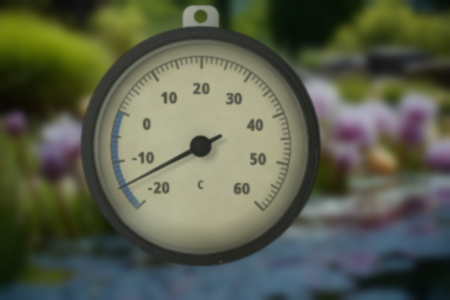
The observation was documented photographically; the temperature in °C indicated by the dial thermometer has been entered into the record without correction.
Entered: -15 °C
